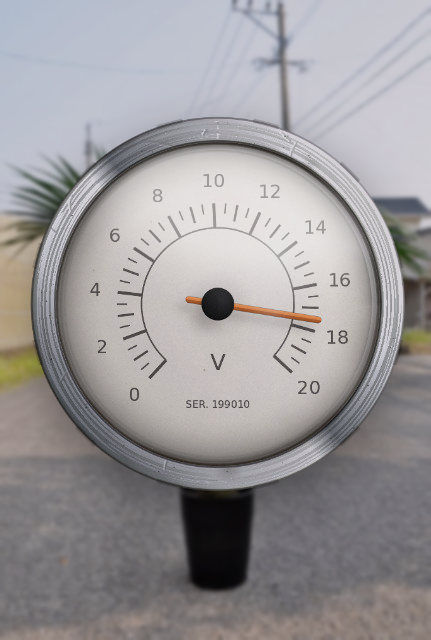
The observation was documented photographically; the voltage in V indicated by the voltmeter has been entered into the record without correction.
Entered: 17.5 V
